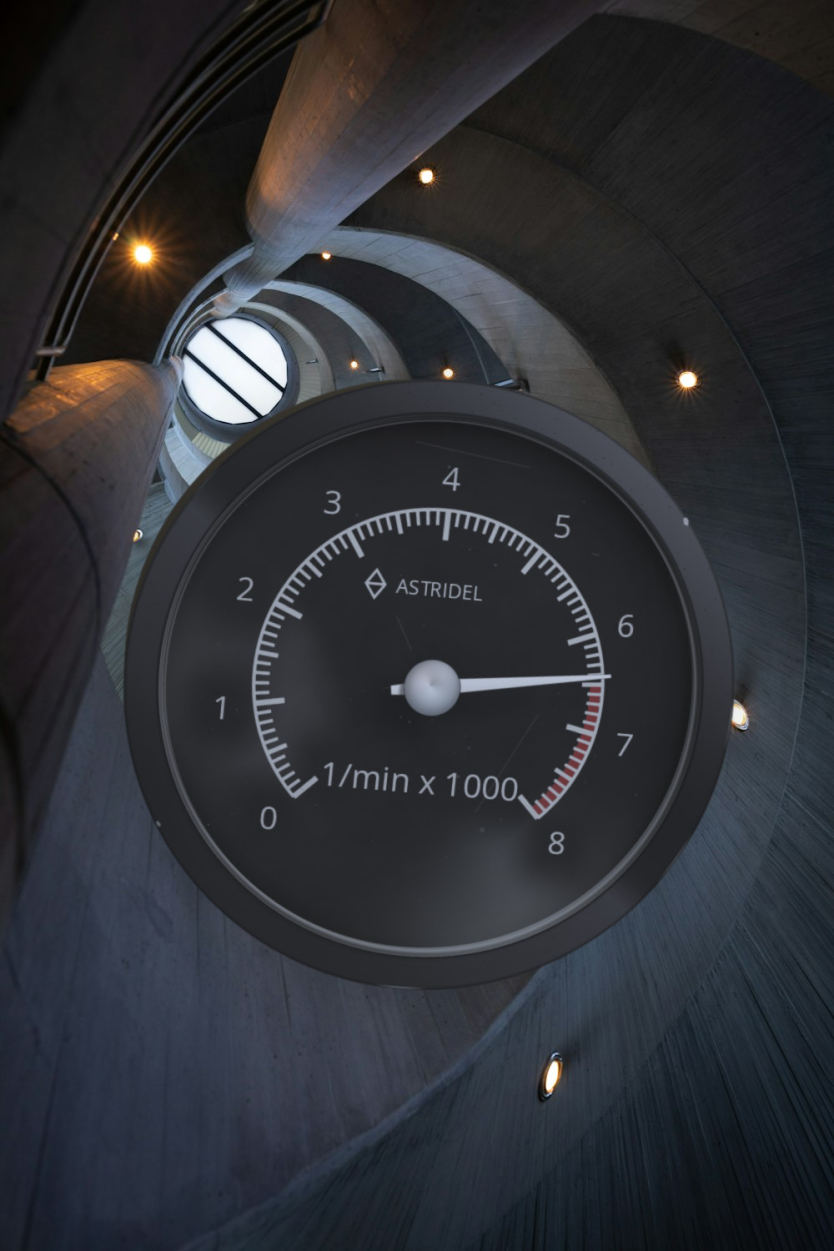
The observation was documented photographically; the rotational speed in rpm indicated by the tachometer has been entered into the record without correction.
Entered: 6400 rpm
